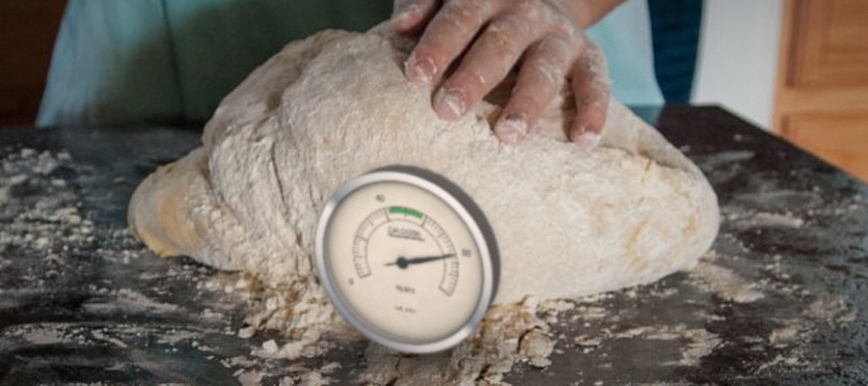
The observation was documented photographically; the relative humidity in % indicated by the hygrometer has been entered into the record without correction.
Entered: 80 %
